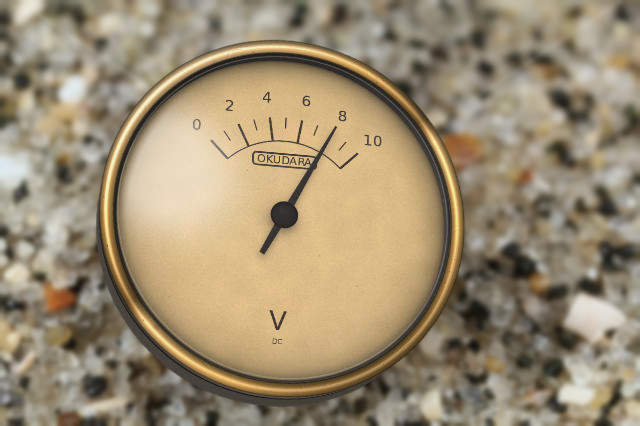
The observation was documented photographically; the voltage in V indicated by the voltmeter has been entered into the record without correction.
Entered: 8 V
